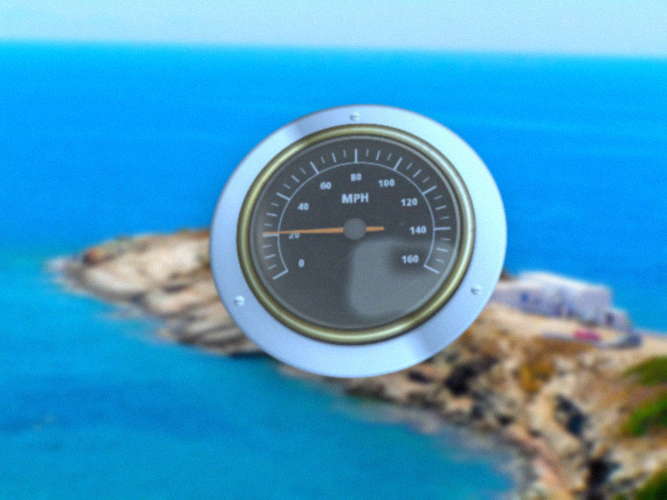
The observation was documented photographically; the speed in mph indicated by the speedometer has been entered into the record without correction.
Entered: 20 mph
